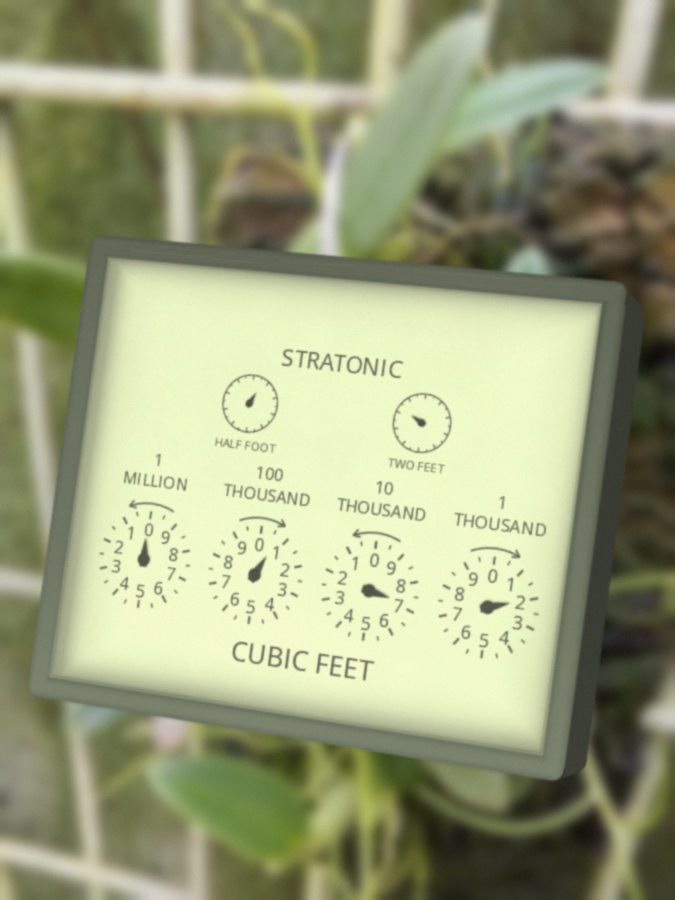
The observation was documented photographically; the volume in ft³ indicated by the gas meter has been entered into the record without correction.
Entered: 7200 ft³
